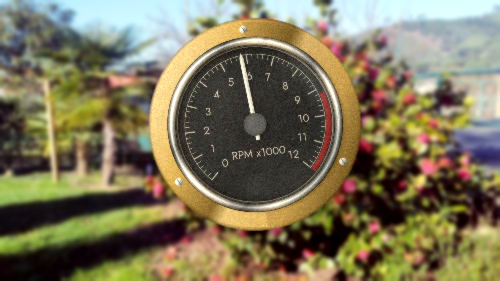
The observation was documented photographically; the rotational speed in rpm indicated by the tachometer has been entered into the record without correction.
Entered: 5800 rpm
